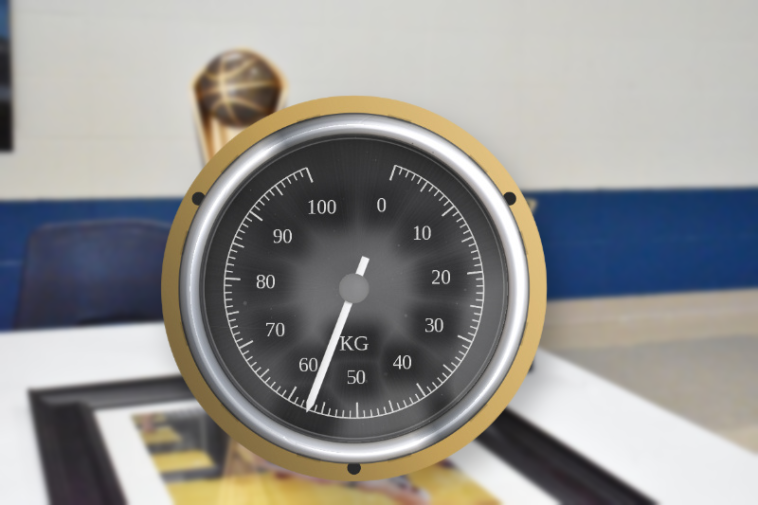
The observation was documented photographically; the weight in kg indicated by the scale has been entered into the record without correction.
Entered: 57 kg
